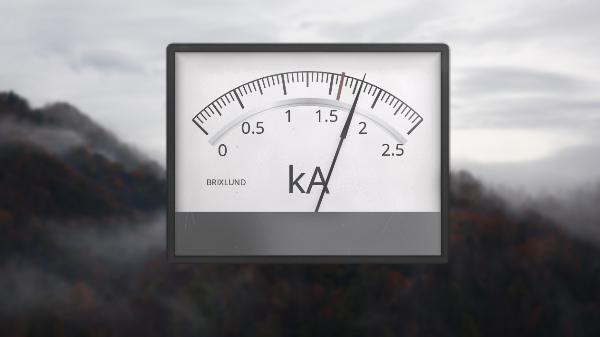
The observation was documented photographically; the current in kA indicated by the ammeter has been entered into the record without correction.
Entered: 1.8 kA
